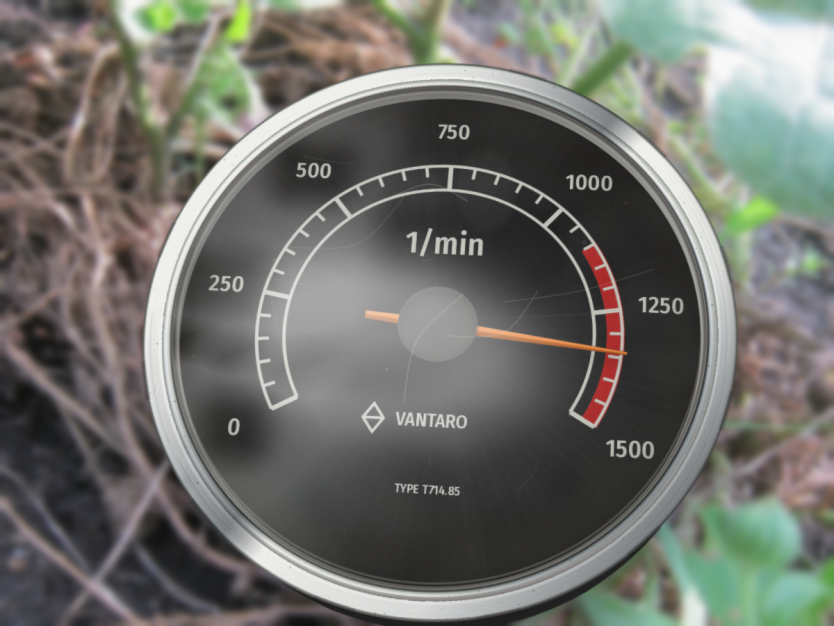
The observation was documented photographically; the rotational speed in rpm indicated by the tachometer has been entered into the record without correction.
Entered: 1350 rpm
